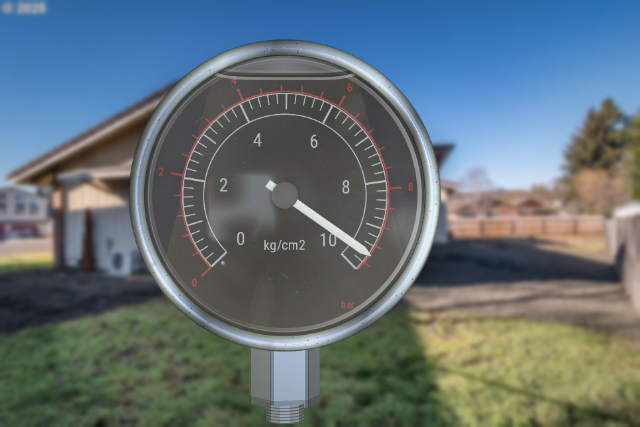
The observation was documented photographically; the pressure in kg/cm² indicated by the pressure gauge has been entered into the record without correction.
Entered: 9.6 kg/cm²
